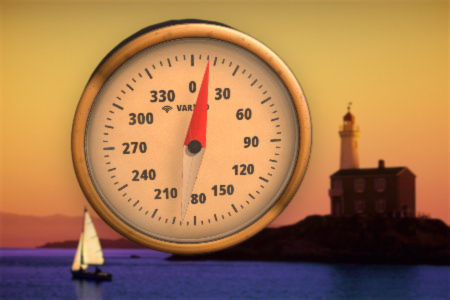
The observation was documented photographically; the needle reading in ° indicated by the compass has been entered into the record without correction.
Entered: 10 °
